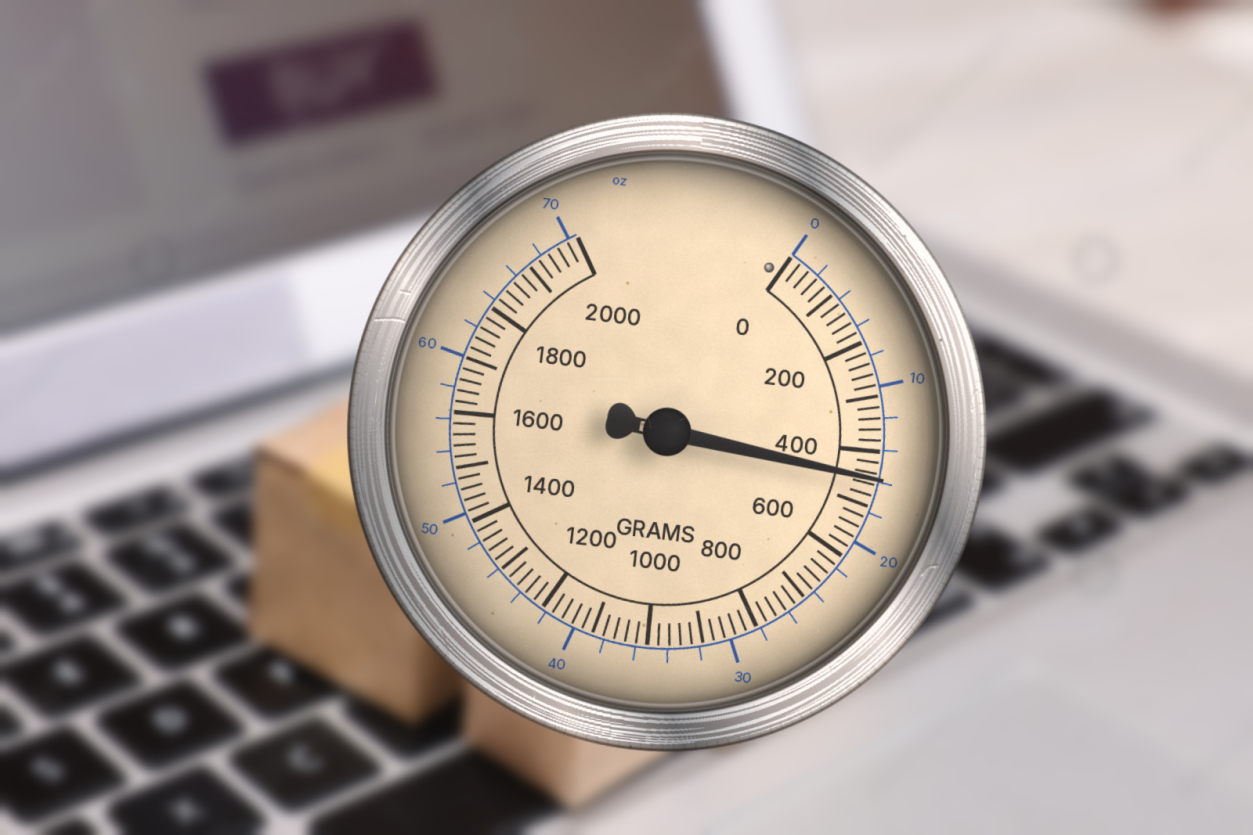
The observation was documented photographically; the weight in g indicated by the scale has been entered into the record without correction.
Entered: 450 g
